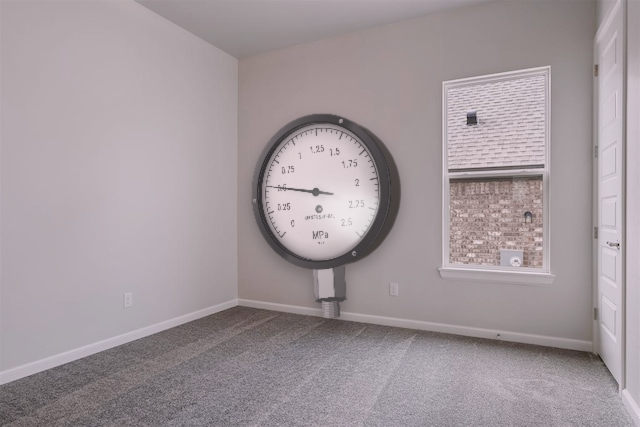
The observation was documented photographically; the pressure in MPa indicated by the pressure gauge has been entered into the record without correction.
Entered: 0.5 MPa
